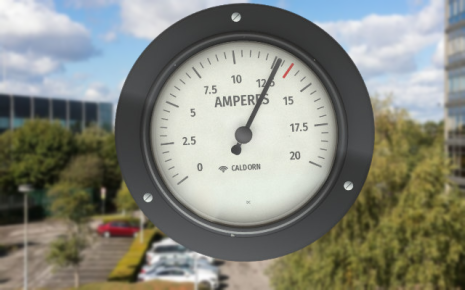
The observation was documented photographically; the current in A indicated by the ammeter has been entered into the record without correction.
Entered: 12.75 A
